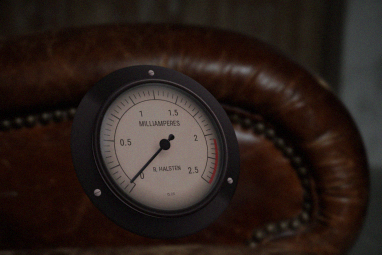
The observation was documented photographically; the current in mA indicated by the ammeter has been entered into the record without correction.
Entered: 0.05 mA
